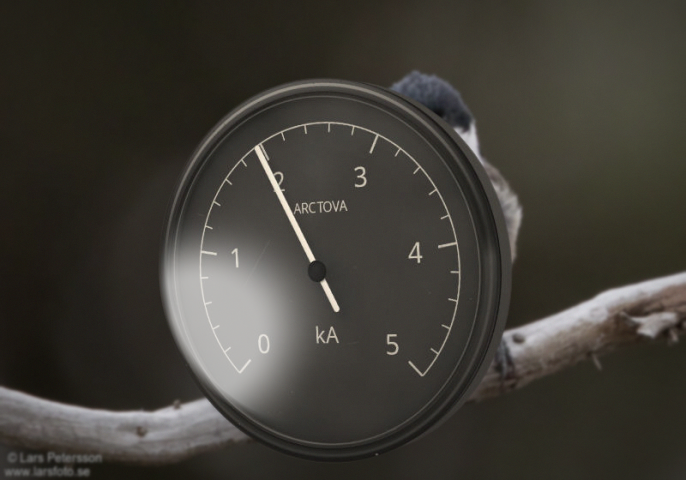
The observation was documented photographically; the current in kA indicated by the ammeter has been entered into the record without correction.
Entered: 2 kA
